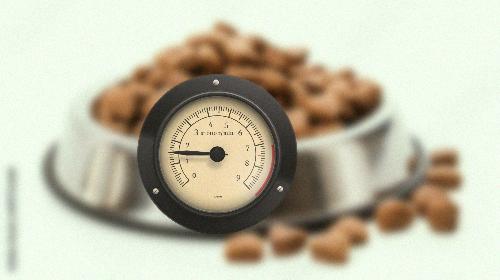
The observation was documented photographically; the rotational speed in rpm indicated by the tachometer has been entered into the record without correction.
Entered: 1500 rpm
